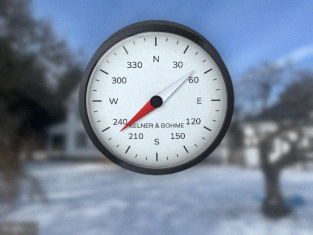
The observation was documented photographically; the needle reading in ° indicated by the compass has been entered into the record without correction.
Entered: 230 °
